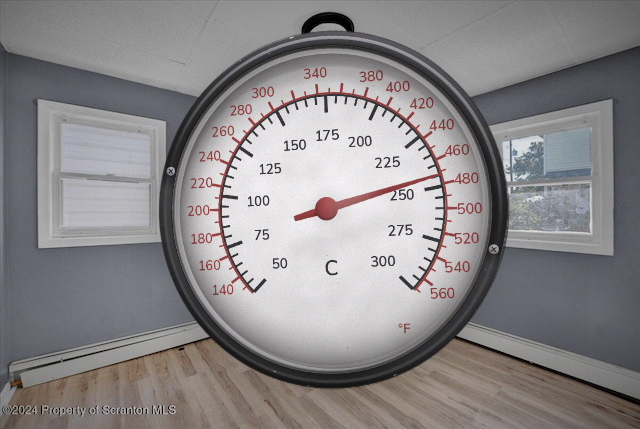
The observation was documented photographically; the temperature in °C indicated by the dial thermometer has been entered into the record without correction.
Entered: 245 °C
